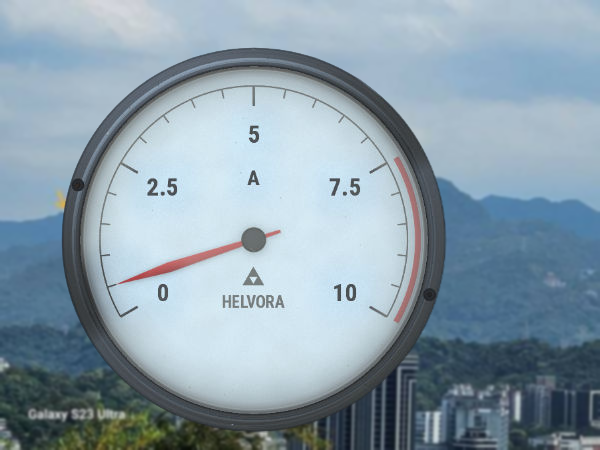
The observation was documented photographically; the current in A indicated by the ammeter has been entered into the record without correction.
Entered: 0.5 A
